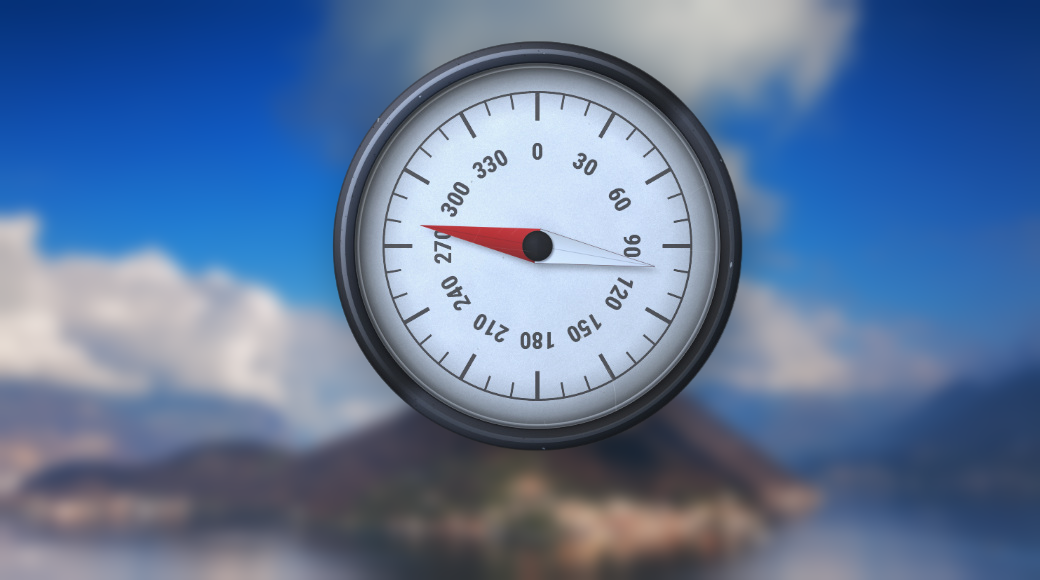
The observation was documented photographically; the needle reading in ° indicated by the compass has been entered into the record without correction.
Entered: 280 °
